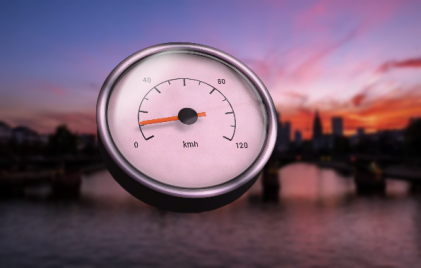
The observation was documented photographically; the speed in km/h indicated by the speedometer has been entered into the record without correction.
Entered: 10 km/h
